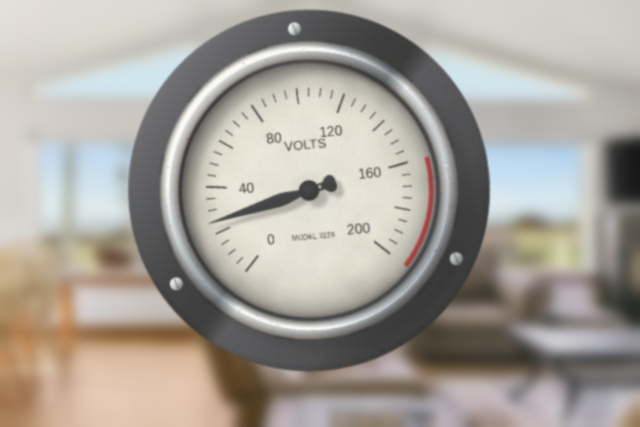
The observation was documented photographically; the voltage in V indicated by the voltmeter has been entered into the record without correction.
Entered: 25 V
